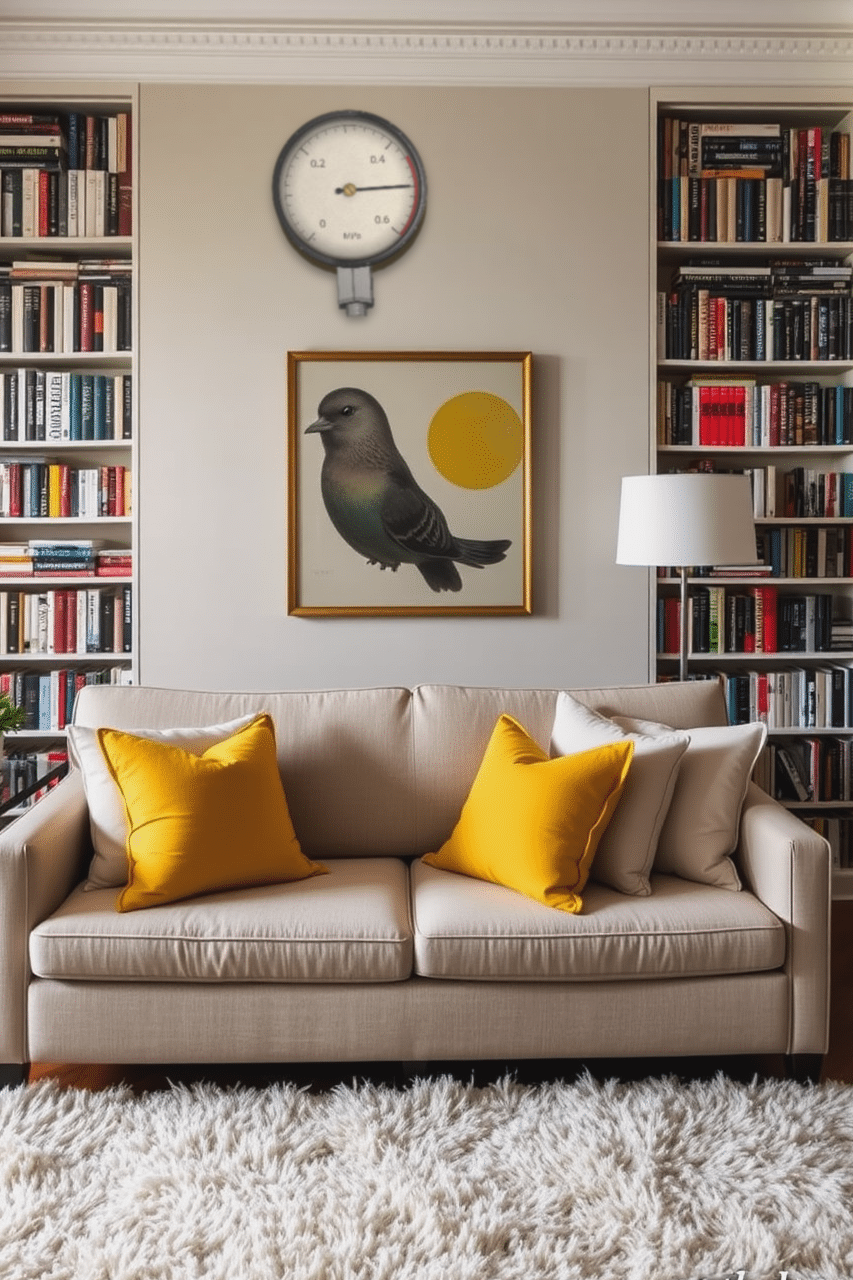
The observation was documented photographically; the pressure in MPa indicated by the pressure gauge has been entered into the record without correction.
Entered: 0.5 MPa
